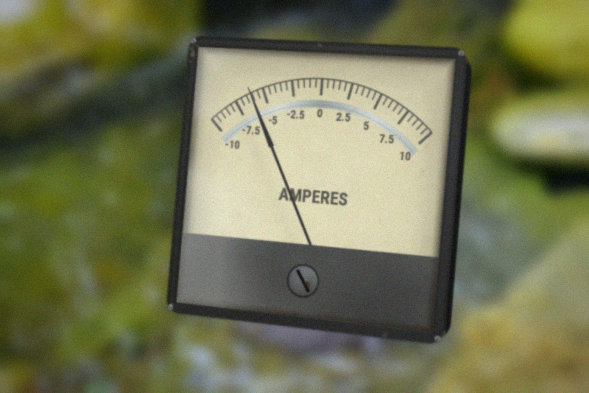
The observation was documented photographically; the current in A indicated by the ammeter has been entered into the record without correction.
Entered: -6 A
